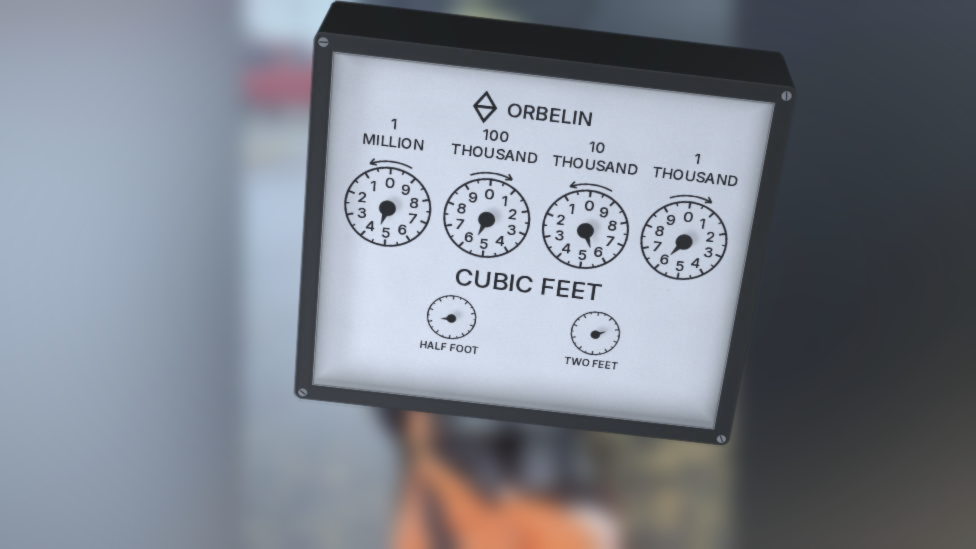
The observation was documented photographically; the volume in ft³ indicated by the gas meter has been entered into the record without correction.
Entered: 455600 ft³
